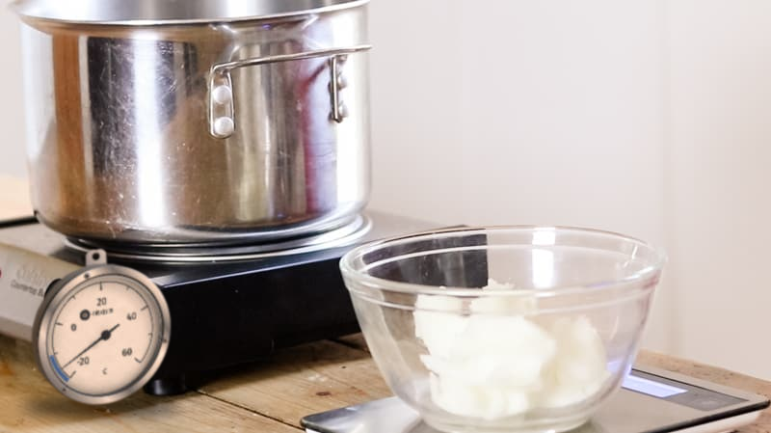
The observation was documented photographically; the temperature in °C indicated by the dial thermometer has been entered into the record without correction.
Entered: -15 °C
